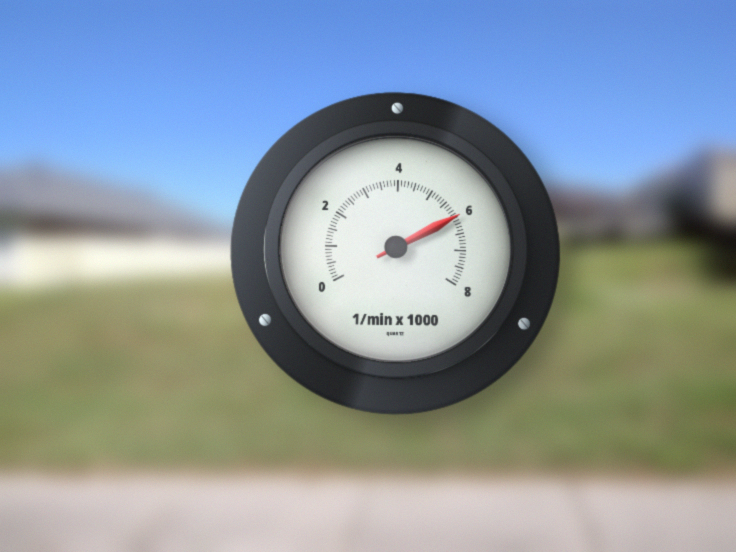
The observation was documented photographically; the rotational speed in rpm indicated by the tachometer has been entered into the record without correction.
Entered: 6000 rpm
